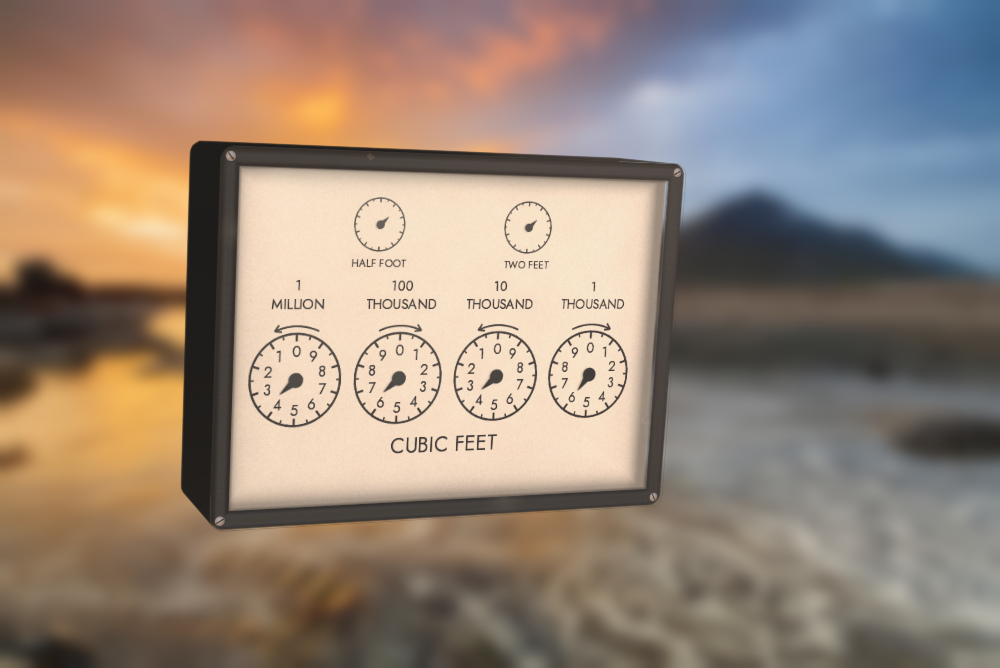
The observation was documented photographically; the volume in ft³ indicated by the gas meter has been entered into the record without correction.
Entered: 363600 ft³
